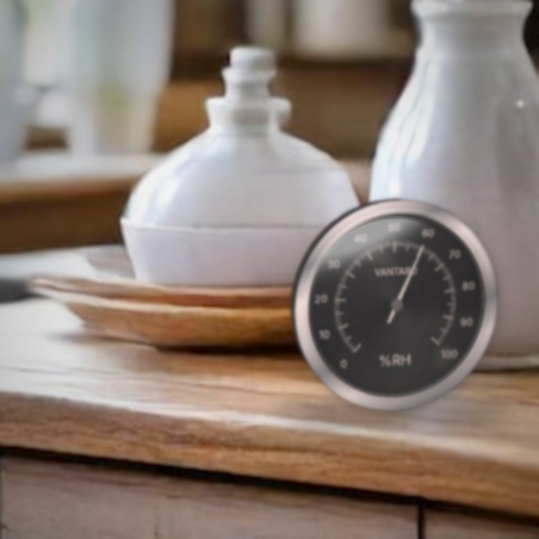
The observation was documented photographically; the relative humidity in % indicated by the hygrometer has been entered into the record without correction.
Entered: 60 %
